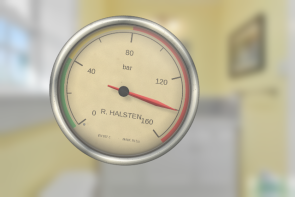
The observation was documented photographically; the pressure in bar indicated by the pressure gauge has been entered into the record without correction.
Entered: 140 bar
